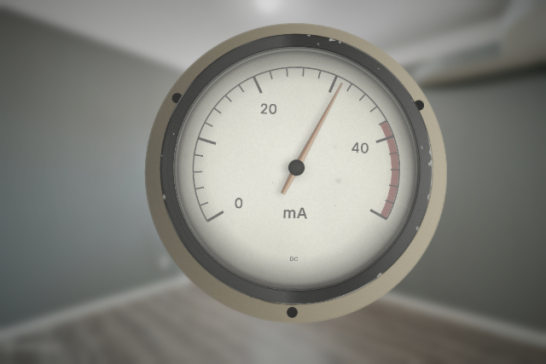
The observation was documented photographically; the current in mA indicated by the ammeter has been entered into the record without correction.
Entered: 31 mA
